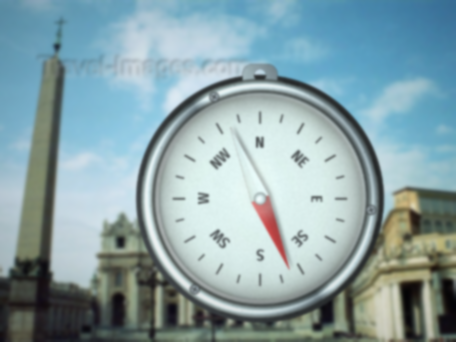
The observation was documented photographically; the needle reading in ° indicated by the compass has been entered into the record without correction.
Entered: 157.5 °
